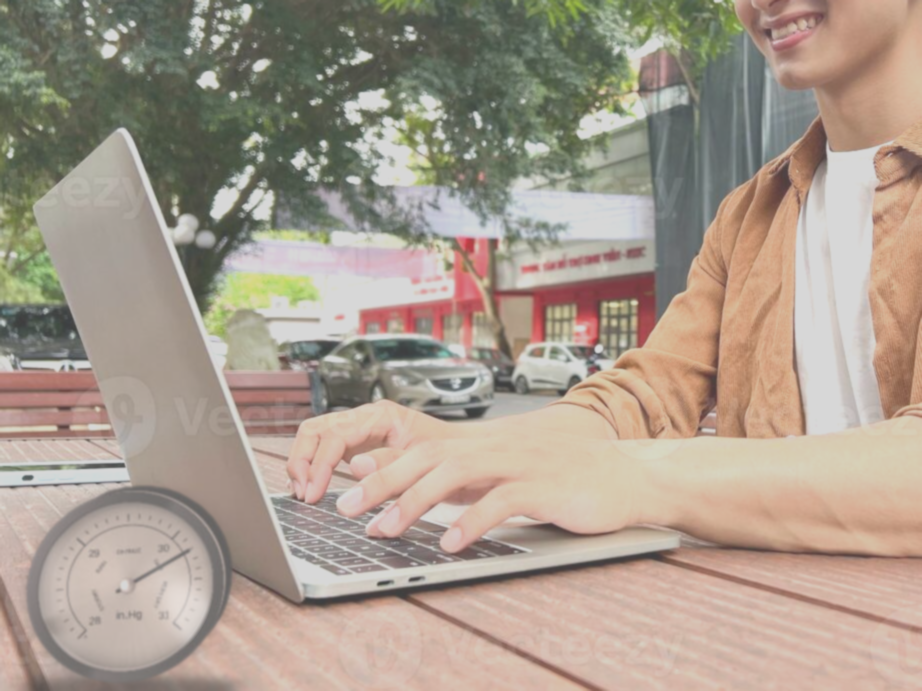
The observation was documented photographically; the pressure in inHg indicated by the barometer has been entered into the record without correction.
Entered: 30.2 inHg
